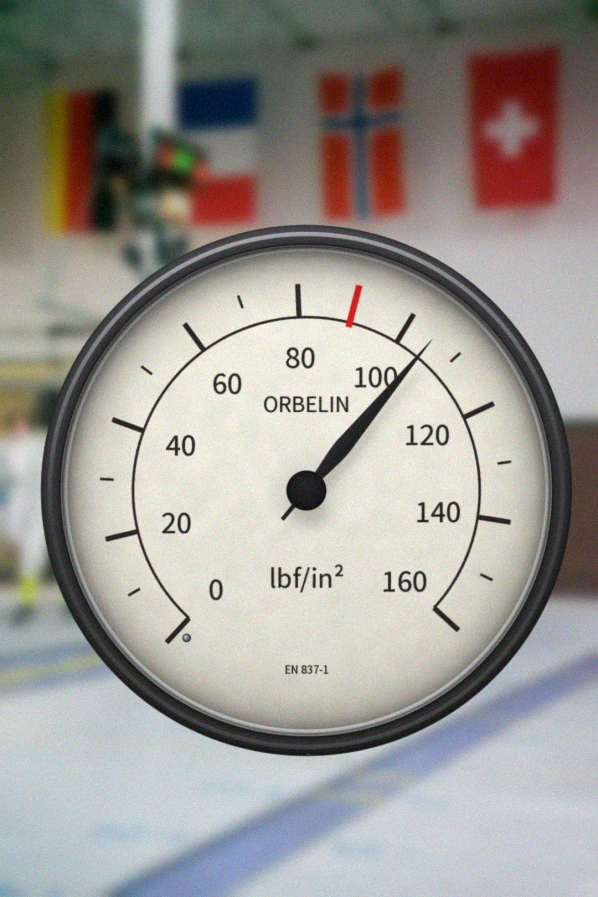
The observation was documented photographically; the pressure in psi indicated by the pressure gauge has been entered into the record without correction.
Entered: 105 psi
